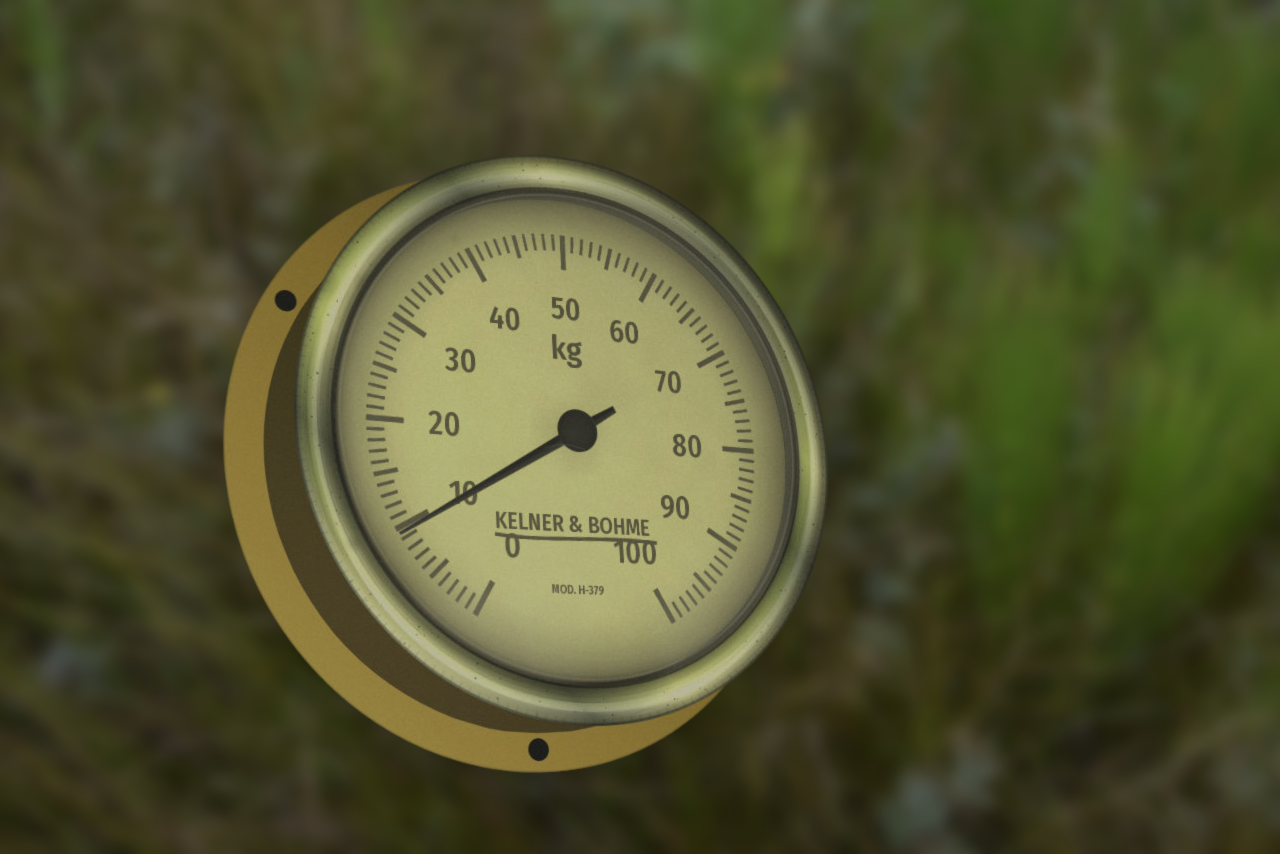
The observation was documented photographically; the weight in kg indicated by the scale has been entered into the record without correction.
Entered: 9.5 kg
